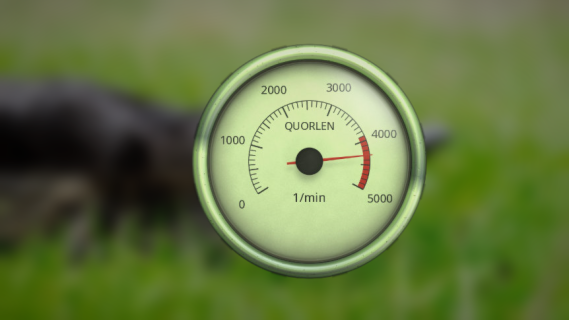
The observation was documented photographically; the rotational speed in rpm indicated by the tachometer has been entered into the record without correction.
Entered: 4300 rpm
